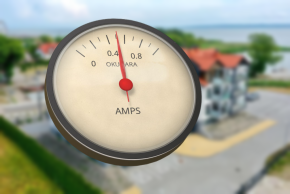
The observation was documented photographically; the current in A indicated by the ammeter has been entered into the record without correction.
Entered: 0.5 A
